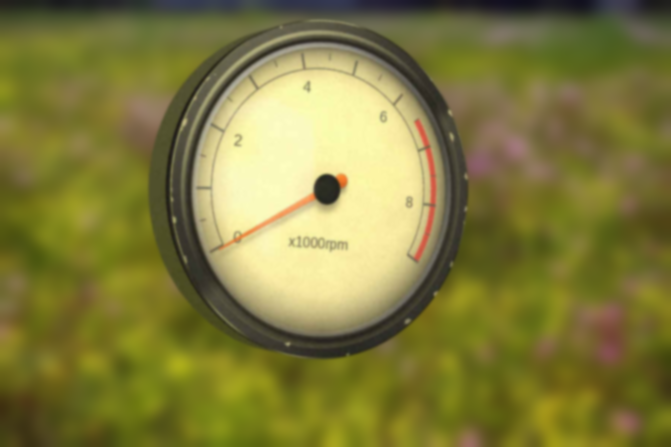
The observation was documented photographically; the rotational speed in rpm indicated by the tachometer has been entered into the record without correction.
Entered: 0 rpm
